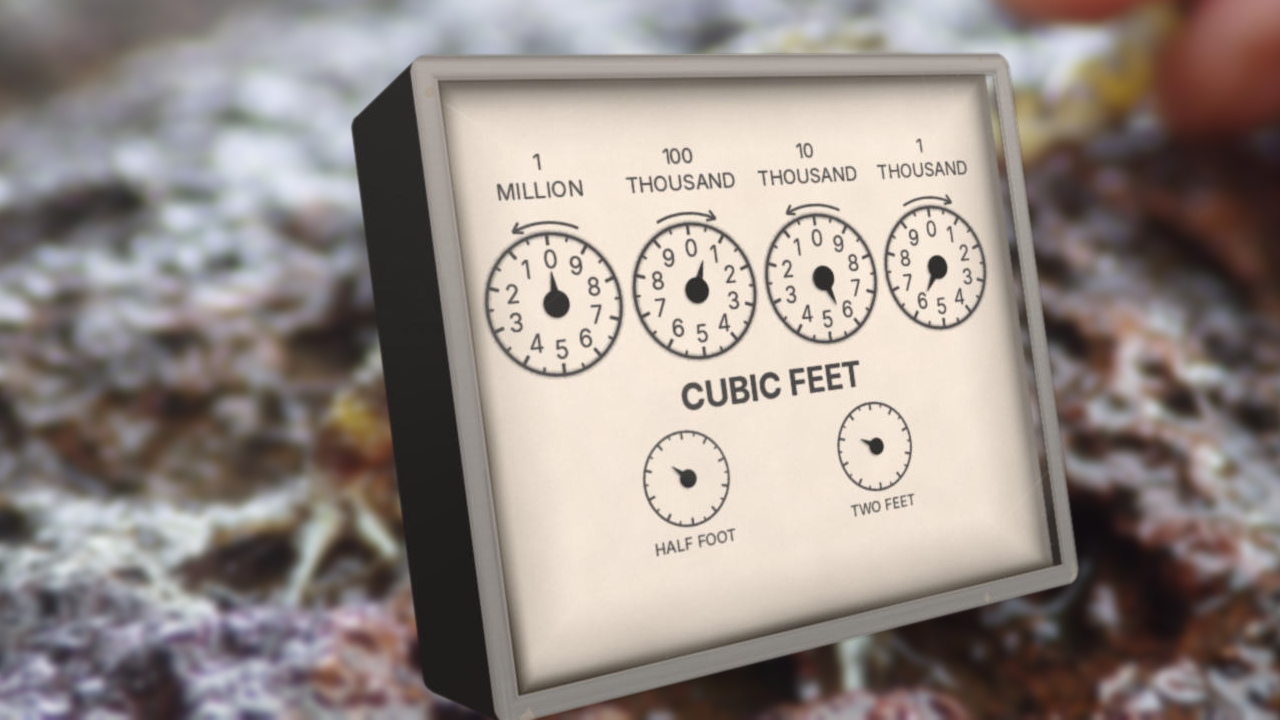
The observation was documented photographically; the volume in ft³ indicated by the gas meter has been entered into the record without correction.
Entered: 5600 ft³
